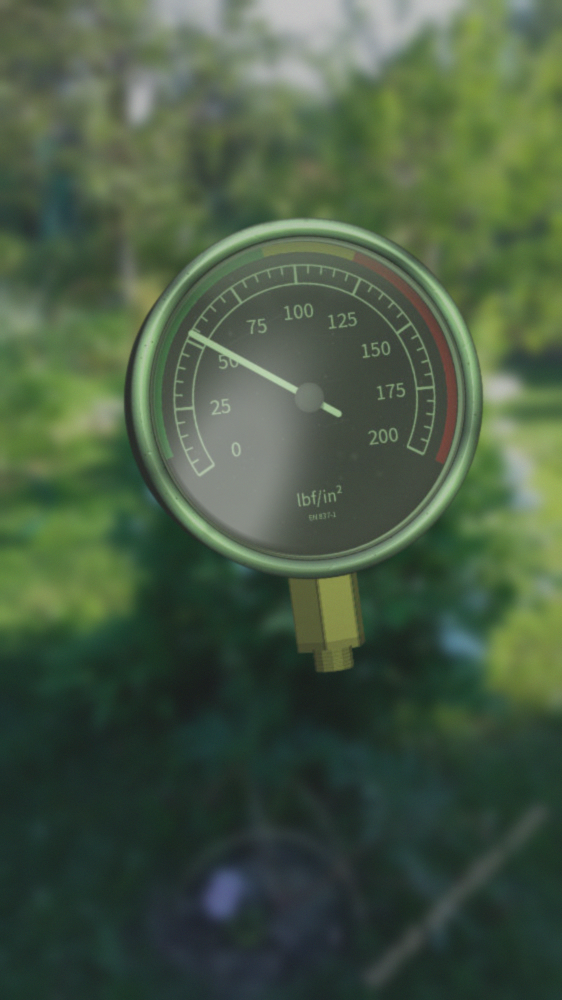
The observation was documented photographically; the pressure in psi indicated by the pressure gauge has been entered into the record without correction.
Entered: 52.5 psi
